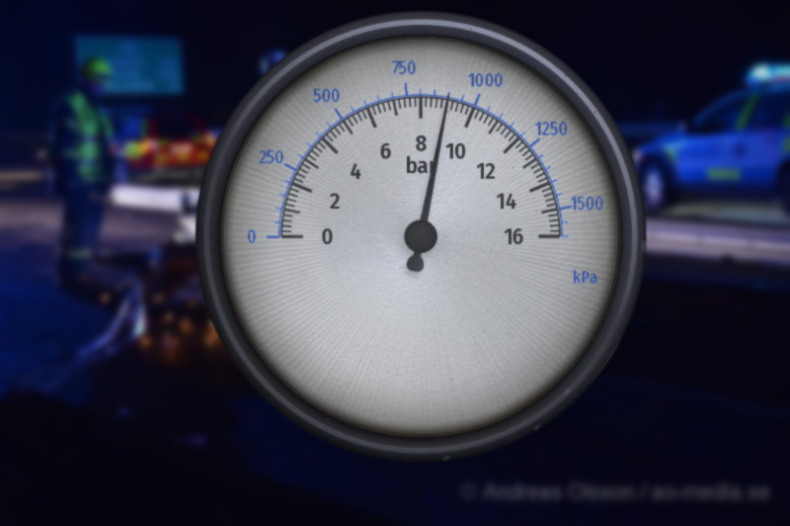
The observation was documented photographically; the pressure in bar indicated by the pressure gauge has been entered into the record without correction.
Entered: 9 bar
